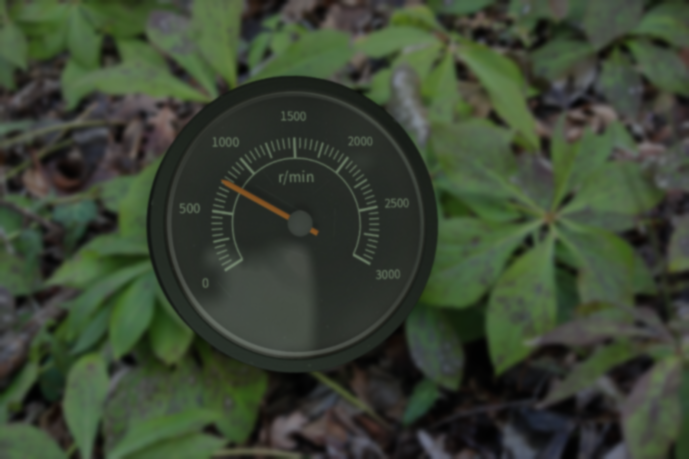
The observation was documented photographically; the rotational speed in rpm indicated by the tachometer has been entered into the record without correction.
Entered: 750 rpm
